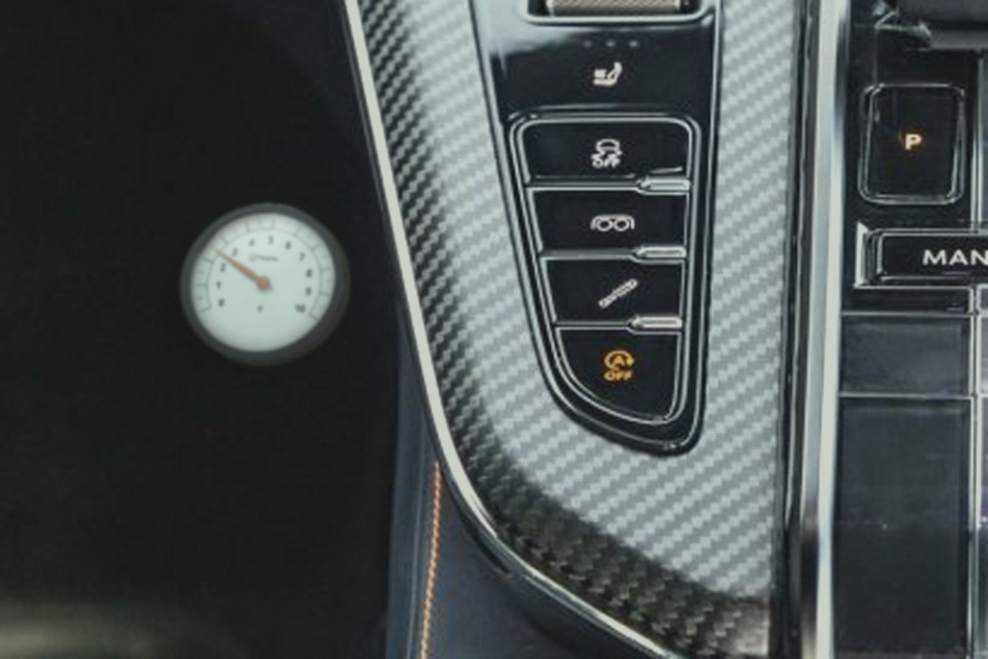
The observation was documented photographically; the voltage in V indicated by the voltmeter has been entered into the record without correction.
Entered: 2.5 V
